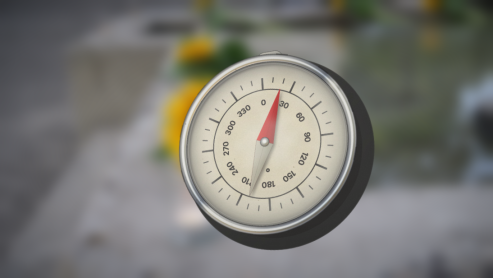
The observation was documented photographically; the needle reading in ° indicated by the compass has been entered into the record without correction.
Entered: 20 °
